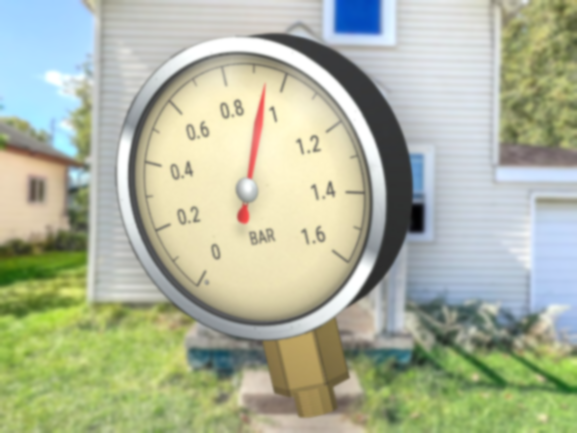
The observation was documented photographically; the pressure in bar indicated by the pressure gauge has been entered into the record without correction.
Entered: 0.95 bar
